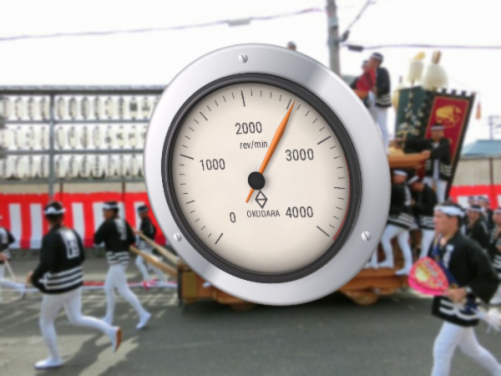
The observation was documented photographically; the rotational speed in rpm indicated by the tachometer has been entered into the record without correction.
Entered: 2550 rpm
